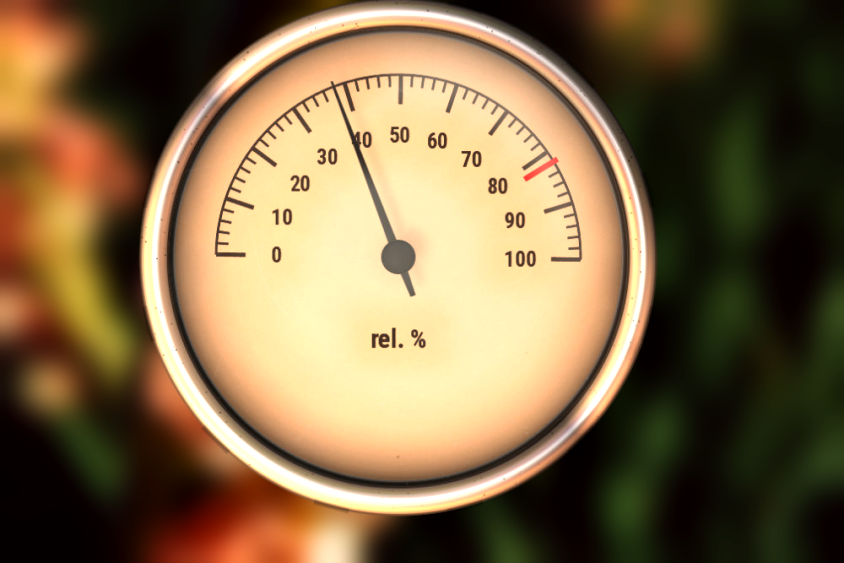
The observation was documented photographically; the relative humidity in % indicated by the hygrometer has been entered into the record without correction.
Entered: 38 %
